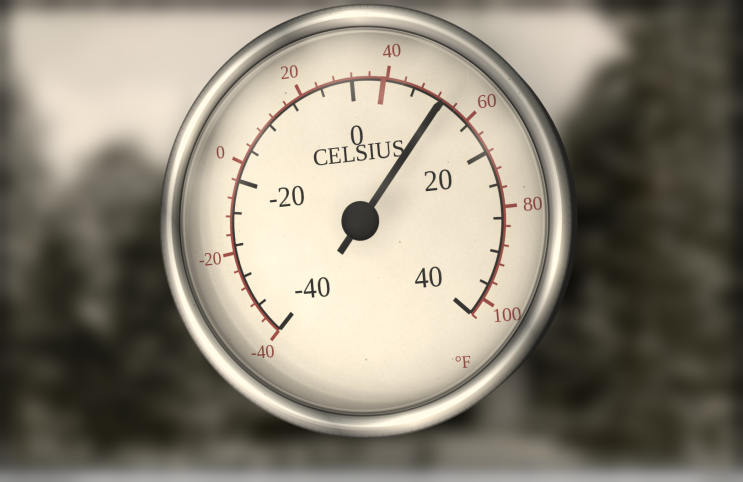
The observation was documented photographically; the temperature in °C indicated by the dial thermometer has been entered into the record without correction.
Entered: 12 °C
